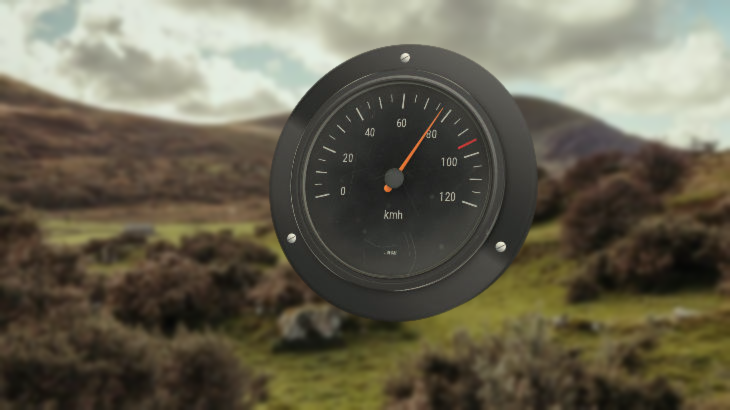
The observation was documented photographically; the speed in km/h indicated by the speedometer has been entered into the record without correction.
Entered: 77.5 km/h
